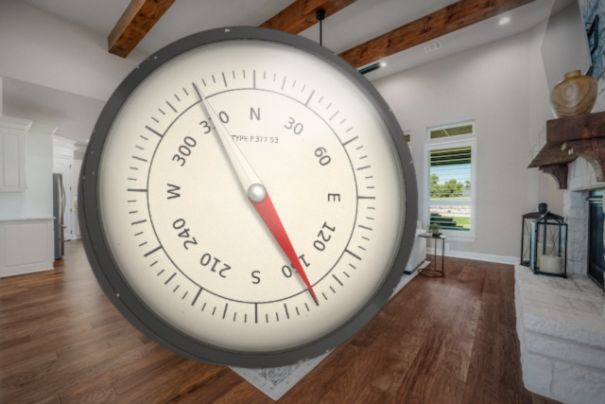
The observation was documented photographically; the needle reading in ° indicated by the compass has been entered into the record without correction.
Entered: 150 °
